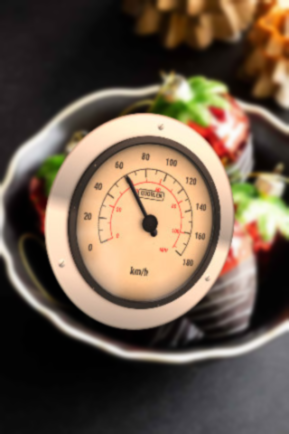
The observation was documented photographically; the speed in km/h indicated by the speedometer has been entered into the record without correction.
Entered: 60 km/h
